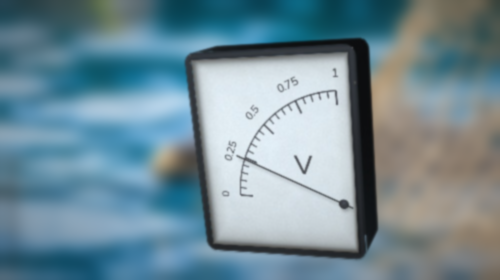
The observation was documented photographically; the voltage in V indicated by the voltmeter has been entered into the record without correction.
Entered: 0.25 V
